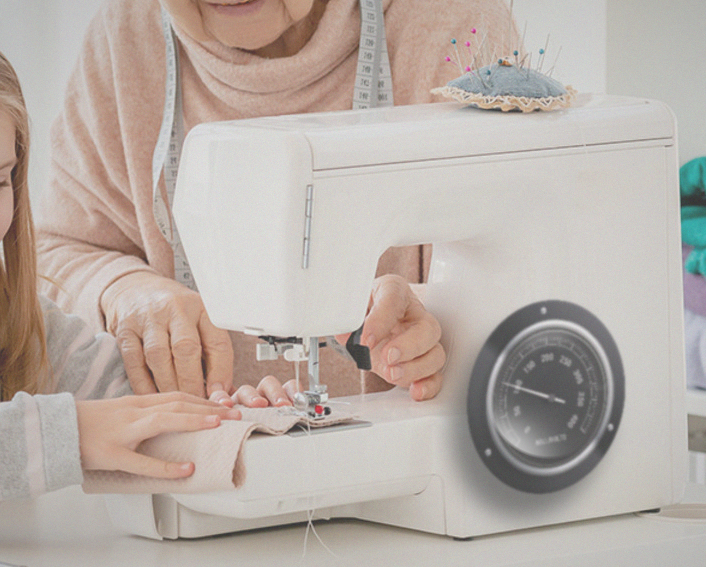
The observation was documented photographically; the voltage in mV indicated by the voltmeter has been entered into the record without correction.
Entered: 100 mV
